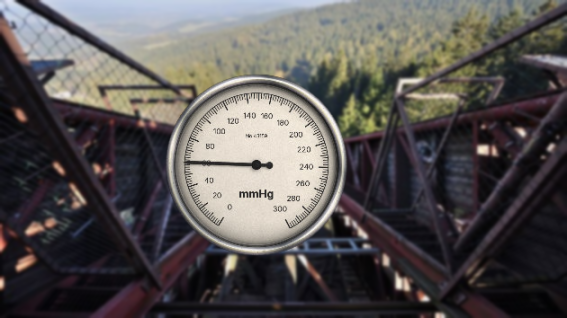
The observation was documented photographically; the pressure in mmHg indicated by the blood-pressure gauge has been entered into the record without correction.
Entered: 60 mmHg
